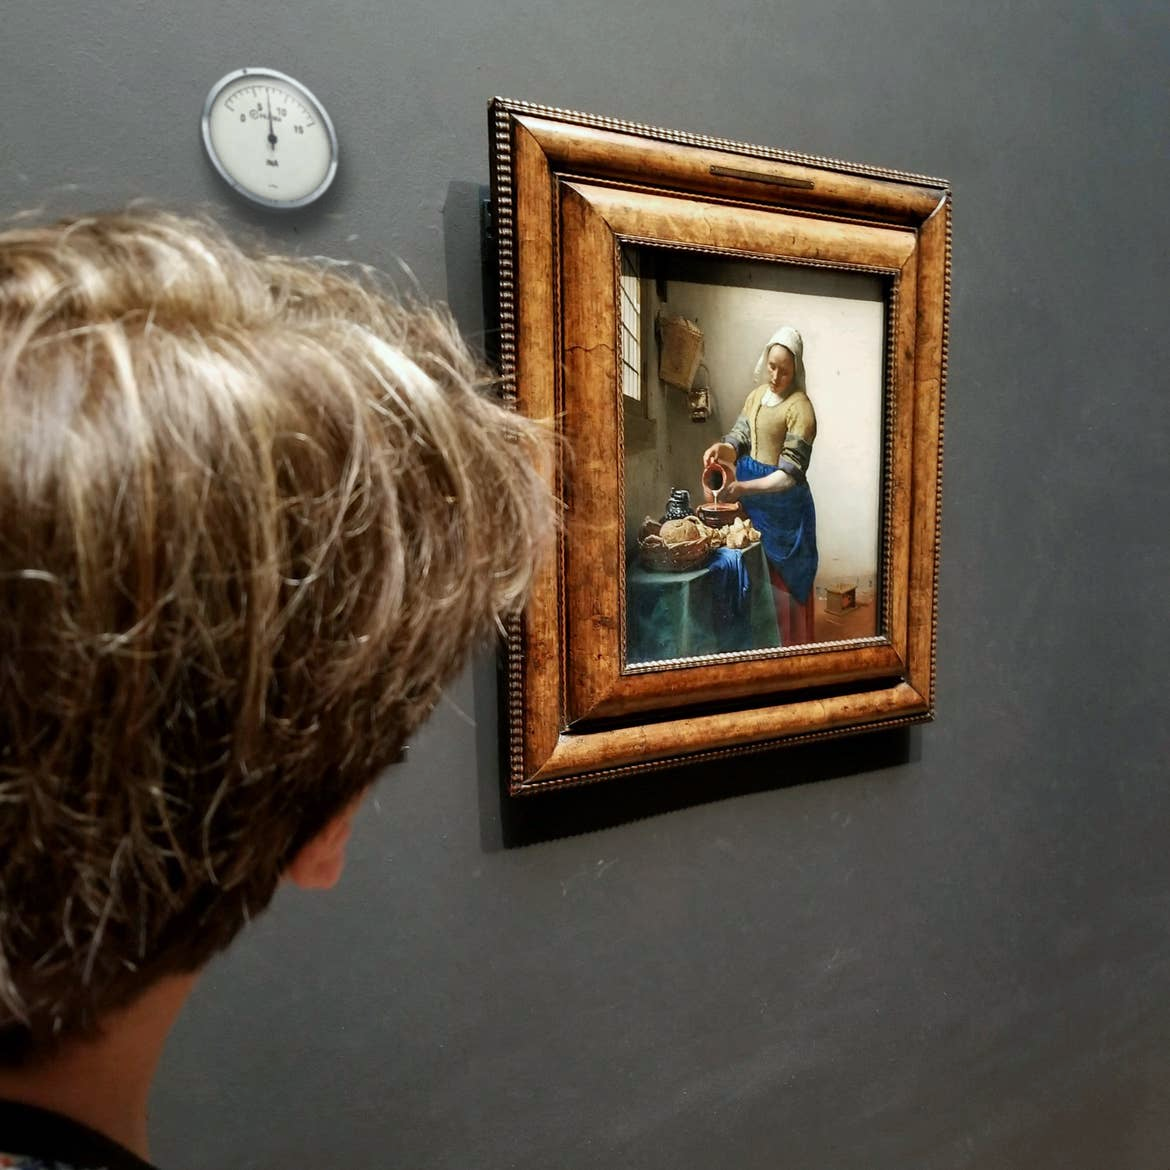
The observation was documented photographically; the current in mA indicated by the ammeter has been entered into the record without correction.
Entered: 7 mA
